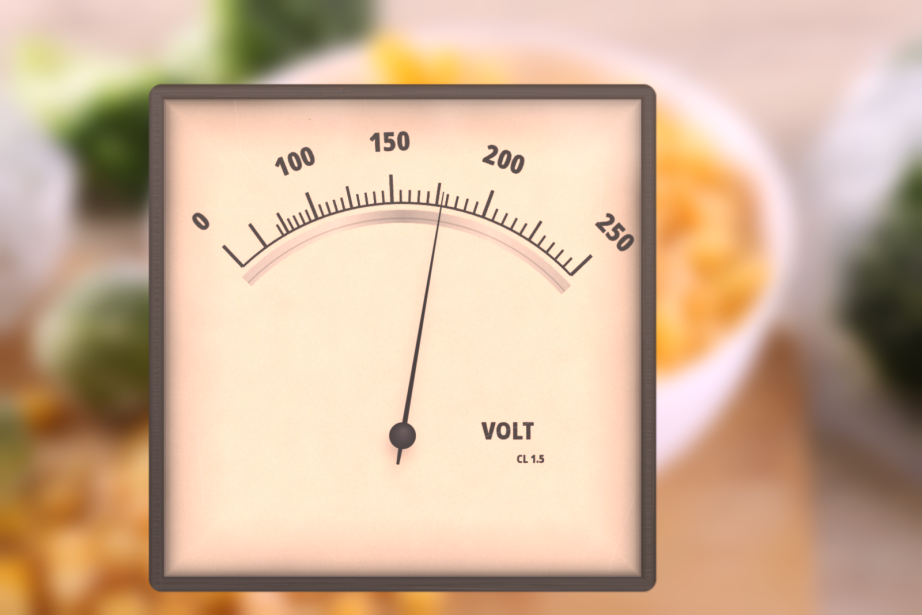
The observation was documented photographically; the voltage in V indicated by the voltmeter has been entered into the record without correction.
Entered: 177.5 V
